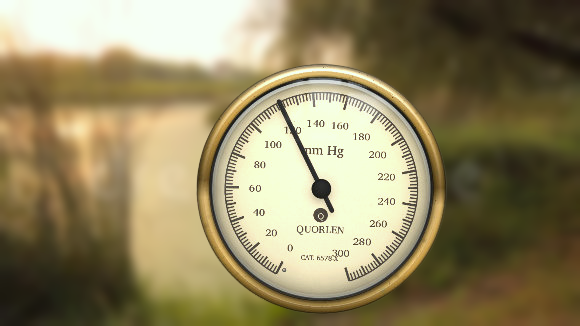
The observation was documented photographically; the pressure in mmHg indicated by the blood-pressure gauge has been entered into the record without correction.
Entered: 120 mmHg
